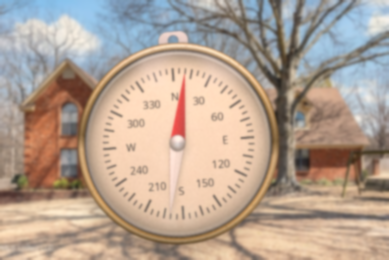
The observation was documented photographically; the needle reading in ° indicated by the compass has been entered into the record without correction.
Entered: 10 °
